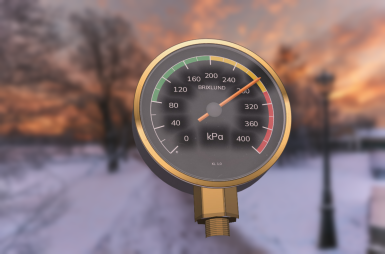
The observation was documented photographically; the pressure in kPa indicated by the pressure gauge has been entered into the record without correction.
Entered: 280 kPa
